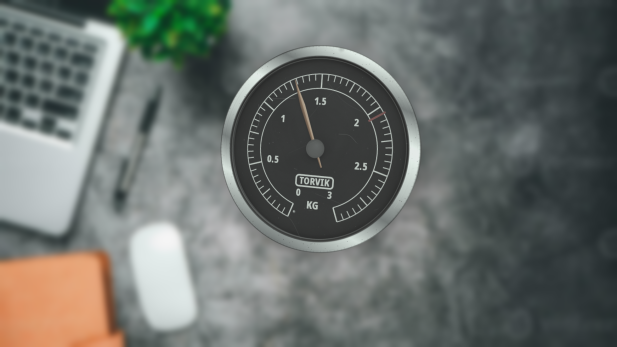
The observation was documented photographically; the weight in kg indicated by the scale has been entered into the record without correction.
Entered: 1.3 kg
